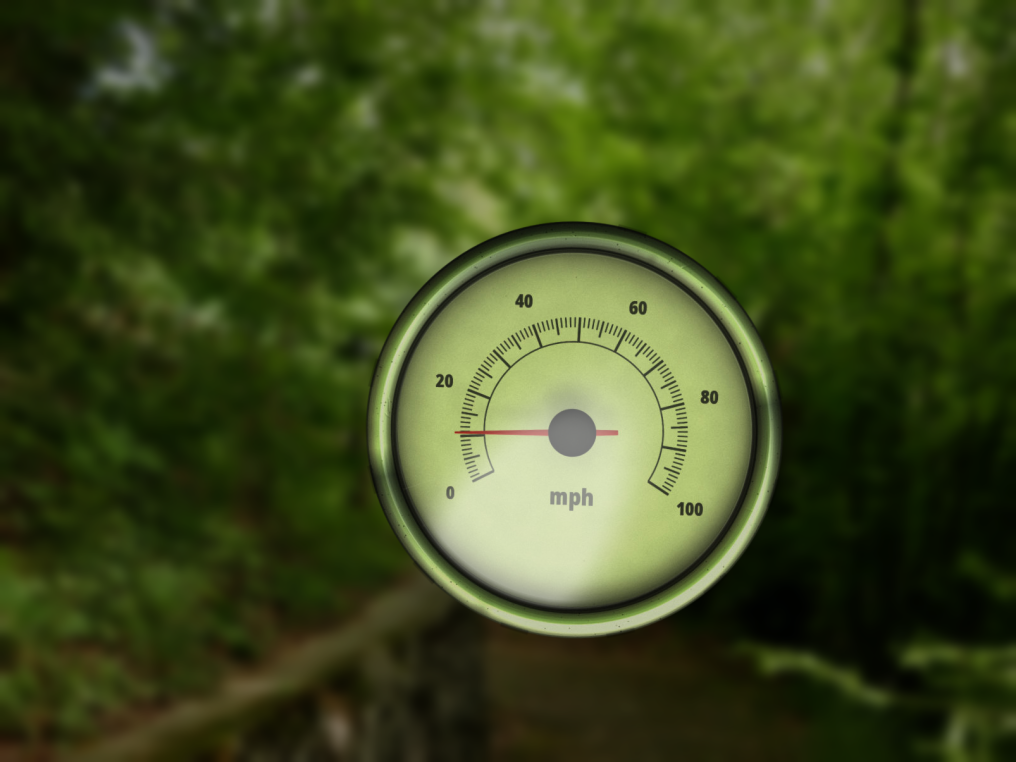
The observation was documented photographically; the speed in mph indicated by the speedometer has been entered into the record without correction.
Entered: 11 mph
